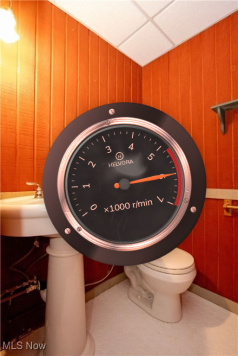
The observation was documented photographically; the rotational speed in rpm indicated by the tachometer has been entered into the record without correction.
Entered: 6000 rpm
